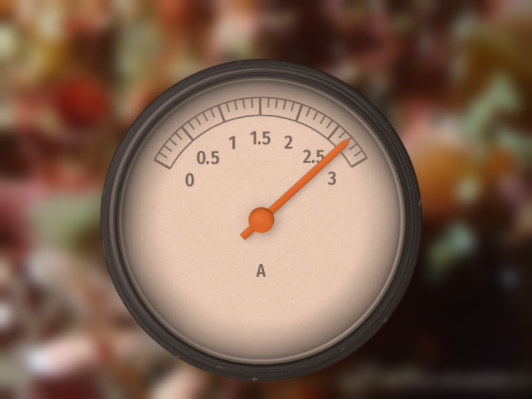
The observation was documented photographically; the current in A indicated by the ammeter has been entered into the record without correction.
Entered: 2.7 A
